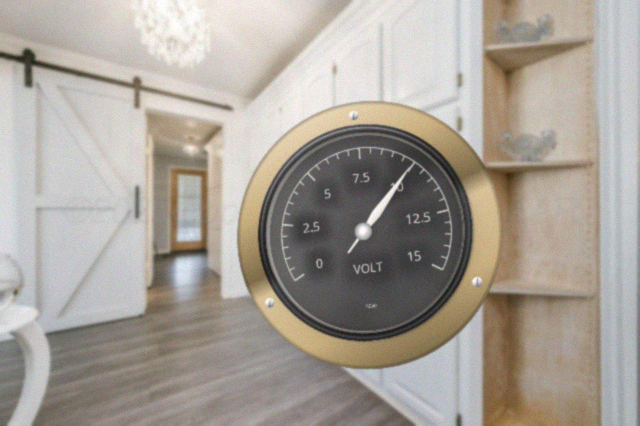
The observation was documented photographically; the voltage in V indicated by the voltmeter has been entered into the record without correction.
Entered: 10 V
